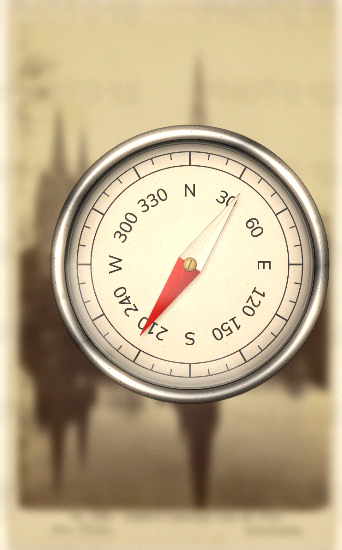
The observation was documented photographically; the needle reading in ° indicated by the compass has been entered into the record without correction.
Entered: 215 °
